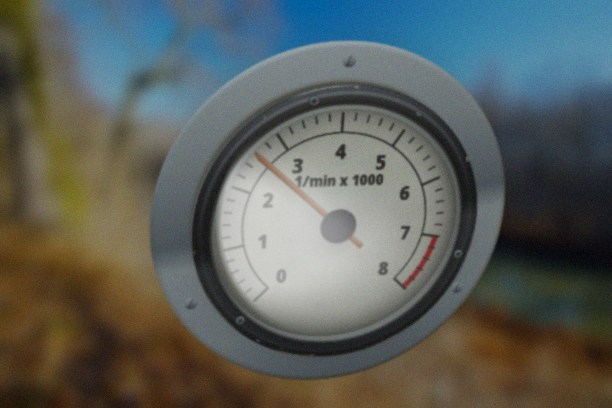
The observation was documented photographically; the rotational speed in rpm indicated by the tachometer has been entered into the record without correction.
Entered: 2600 rpm
